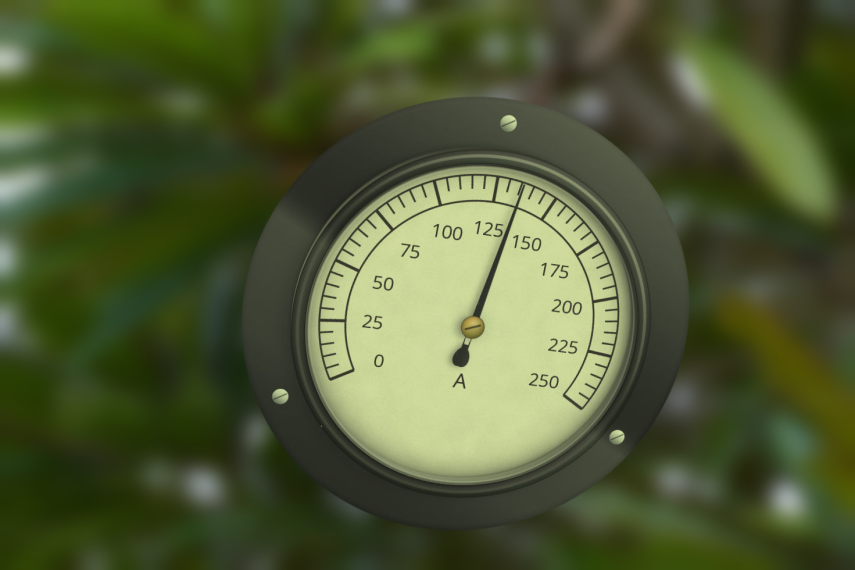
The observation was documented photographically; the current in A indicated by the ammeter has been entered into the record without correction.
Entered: 135 A
